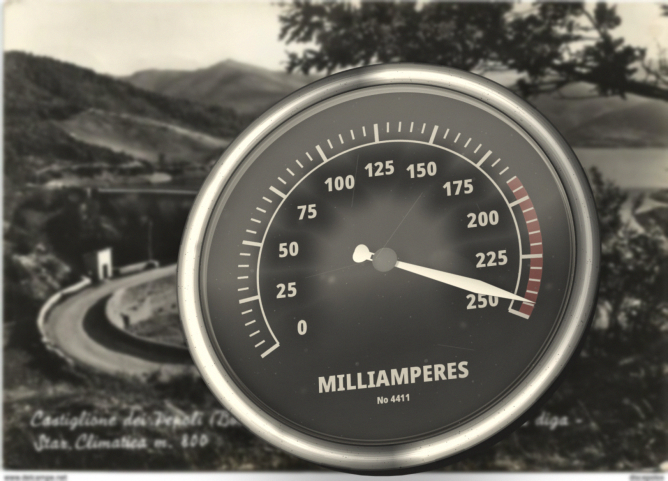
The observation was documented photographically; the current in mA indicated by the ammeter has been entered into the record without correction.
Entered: 245 mA
